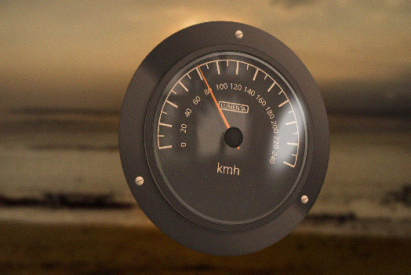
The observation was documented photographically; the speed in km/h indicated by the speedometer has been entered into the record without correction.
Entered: 80 km/h
